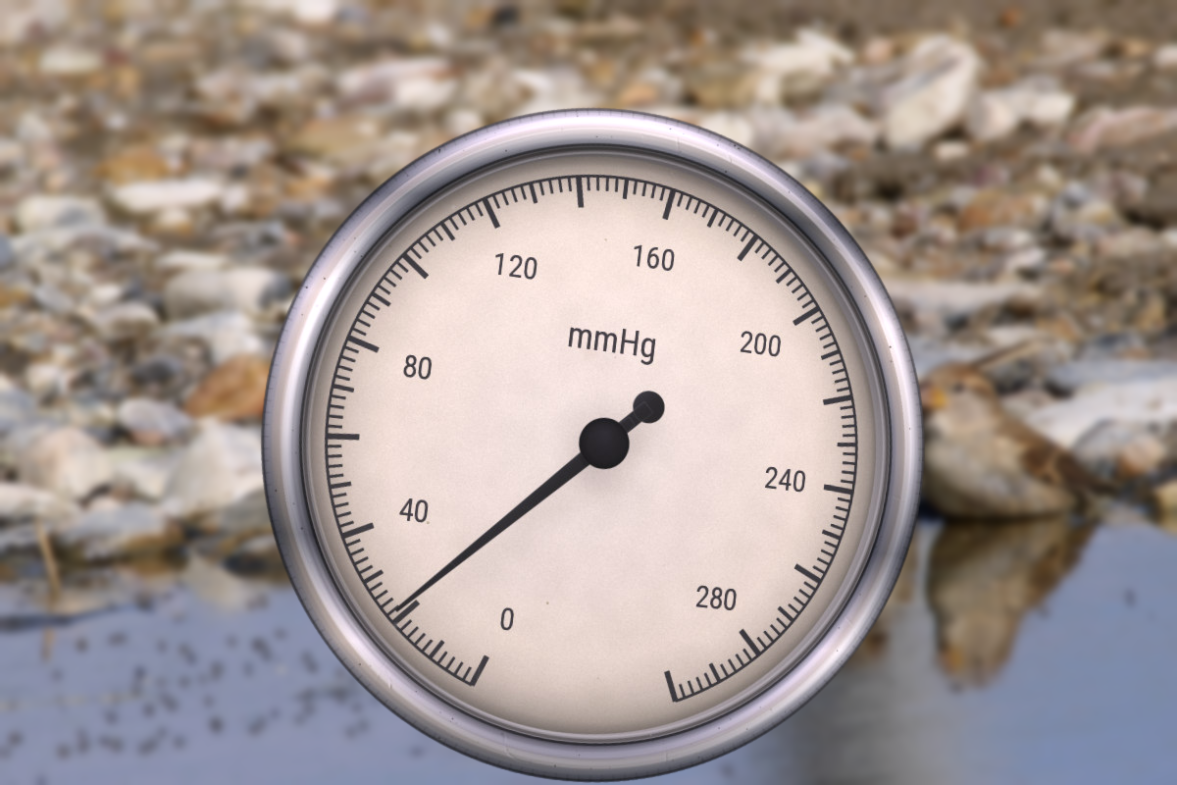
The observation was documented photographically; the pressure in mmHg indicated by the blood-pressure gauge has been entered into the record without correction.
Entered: 22 mmHg
